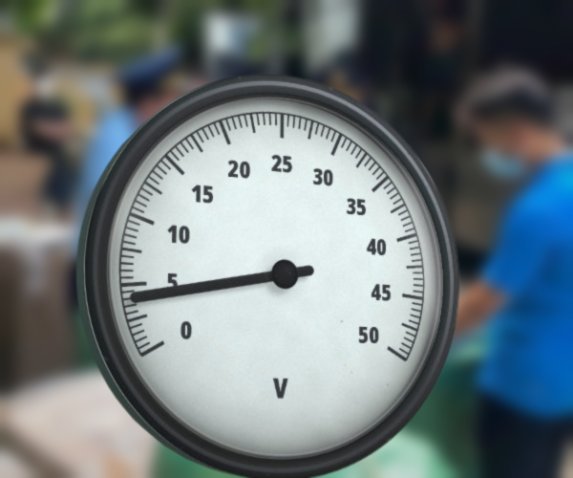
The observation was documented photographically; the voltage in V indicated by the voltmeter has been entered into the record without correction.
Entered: 4 V
